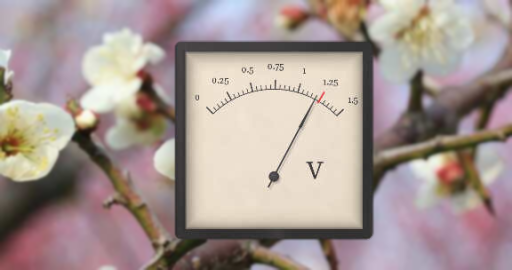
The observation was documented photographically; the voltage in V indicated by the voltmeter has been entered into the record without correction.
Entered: 1.2 V
